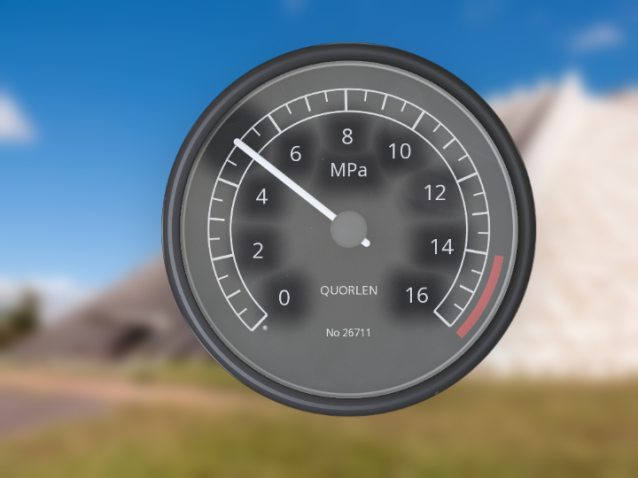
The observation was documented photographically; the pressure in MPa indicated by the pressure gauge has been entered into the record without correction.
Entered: 5 MPa
